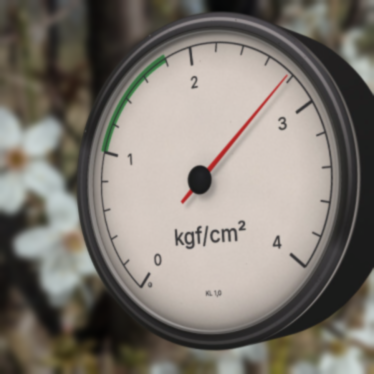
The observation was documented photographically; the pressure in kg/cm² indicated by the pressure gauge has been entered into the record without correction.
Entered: 2.8 kg/cm²
